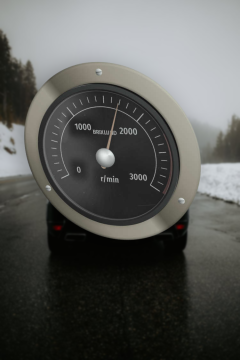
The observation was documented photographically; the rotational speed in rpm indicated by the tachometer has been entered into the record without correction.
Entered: 1700 rpm
